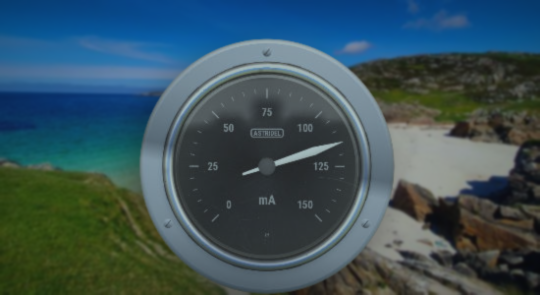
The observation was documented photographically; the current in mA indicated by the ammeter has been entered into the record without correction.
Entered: 115 mA
